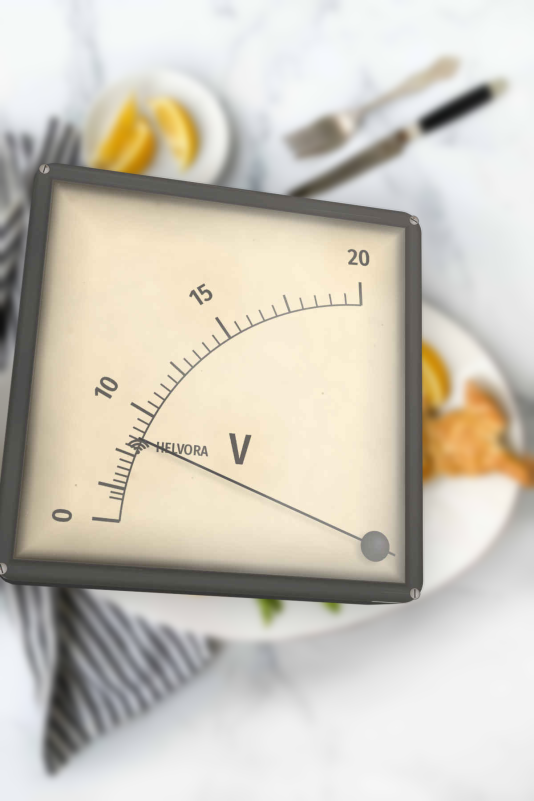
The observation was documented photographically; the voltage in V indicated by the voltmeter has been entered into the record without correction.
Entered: 8.5 V
